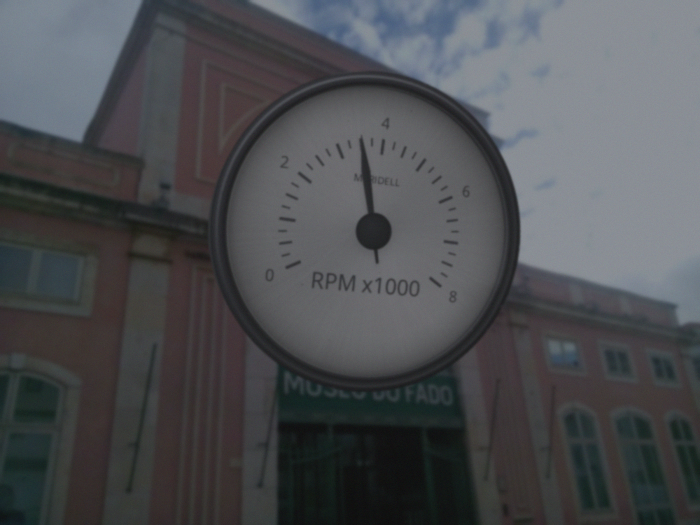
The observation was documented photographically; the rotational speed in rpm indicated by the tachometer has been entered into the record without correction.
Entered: 3500 rpm
